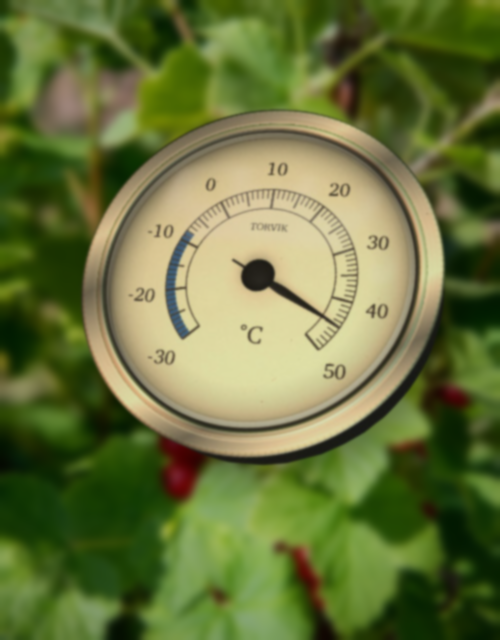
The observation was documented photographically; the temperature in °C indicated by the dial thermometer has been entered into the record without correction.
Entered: 45 °C
